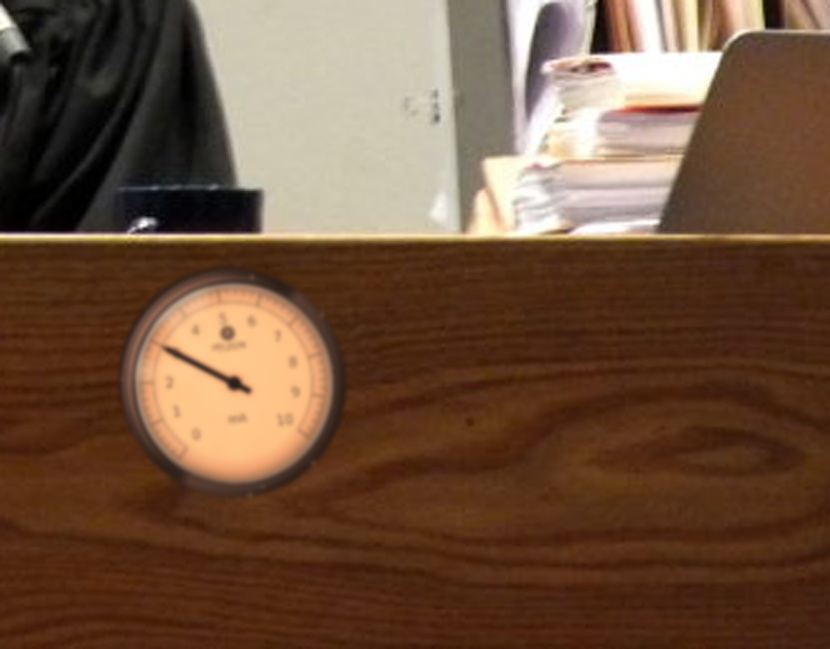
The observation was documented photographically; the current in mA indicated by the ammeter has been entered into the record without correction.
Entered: 3 mA
